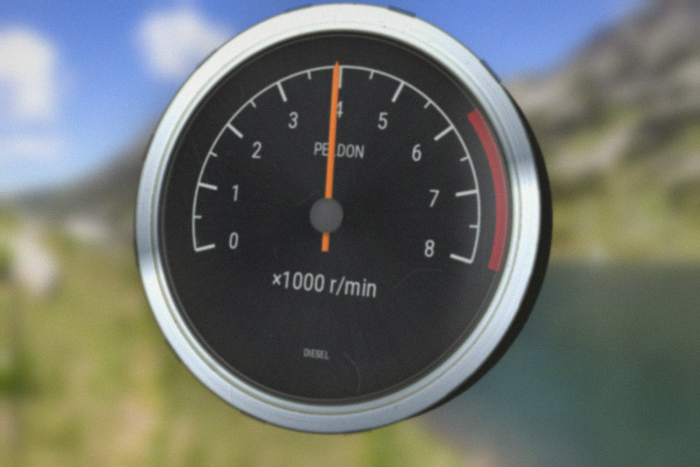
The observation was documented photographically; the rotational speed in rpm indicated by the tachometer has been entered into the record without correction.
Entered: 4000 rpm
